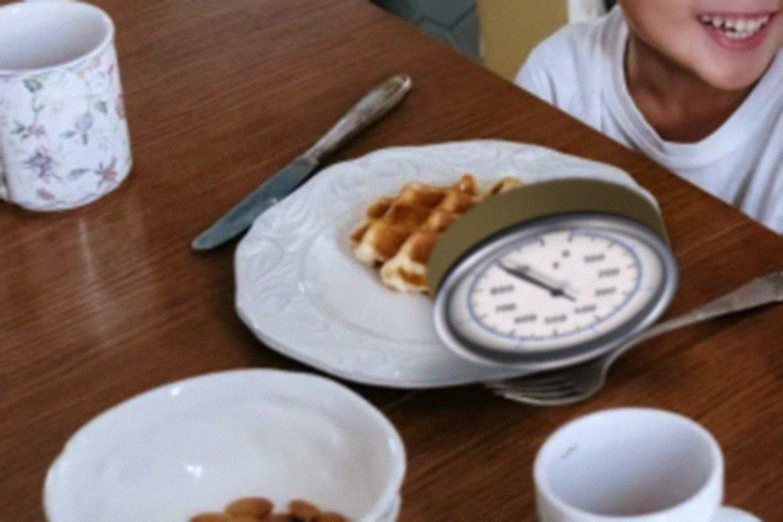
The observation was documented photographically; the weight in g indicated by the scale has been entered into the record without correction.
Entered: 900 g
